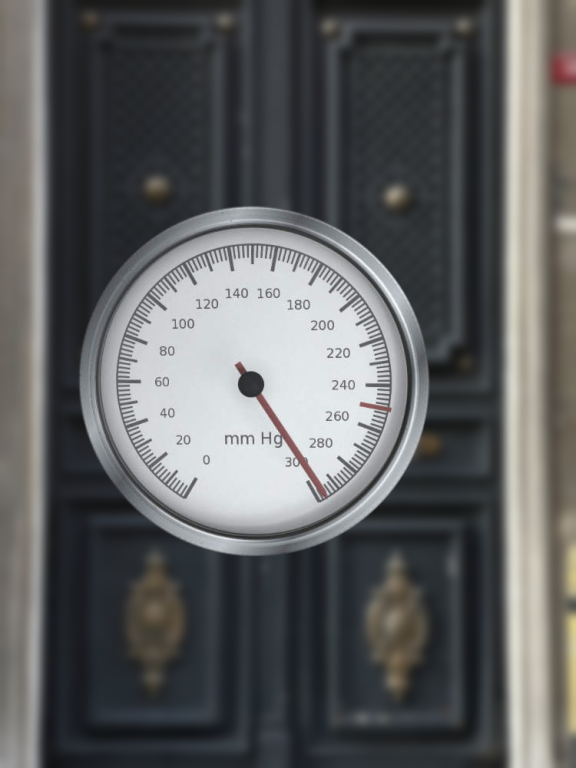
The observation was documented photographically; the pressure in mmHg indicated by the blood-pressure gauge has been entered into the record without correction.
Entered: 296 mmHg
